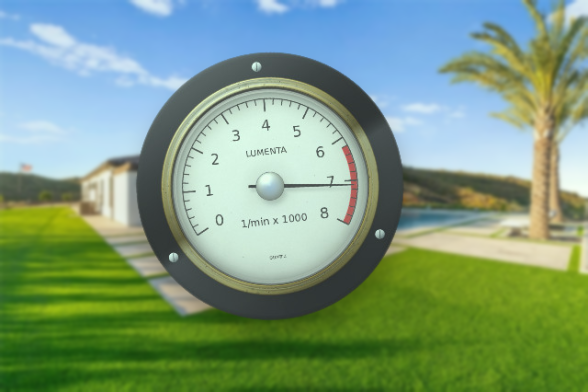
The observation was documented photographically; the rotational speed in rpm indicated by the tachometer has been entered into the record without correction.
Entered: 7100 rpm
